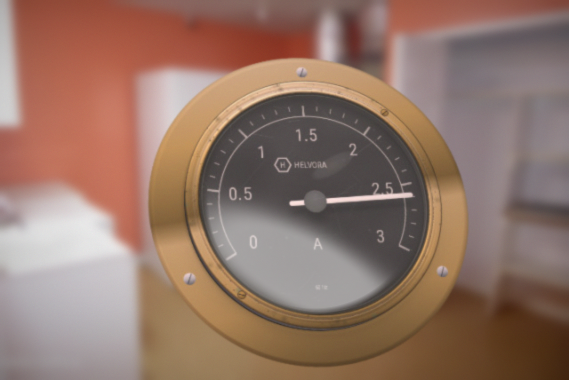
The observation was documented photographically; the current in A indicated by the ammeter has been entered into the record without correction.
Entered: 2.6 A
